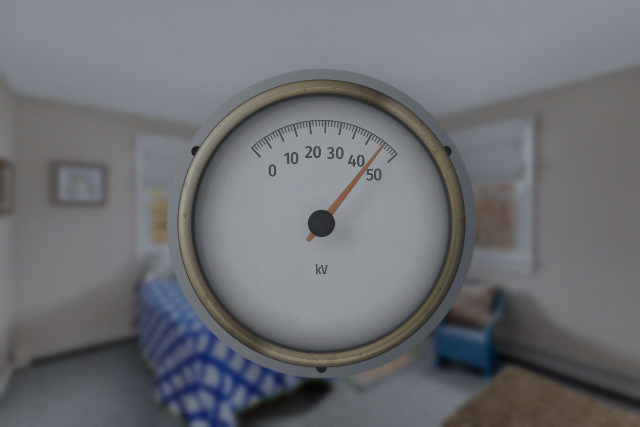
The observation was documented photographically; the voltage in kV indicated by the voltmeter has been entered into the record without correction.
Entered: 45 kV
